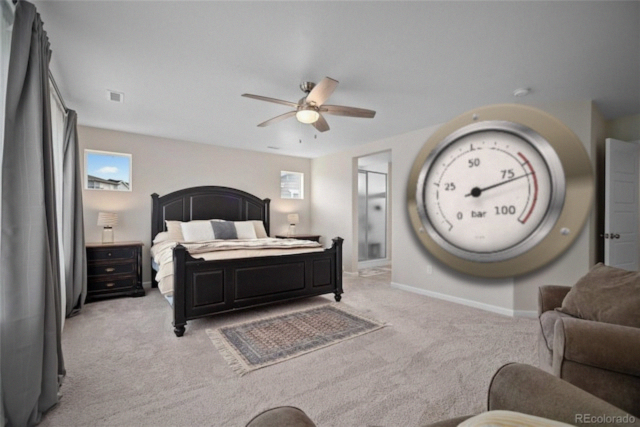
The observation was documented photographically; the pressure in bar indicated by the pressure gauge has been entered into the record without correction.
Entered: 80 bar
